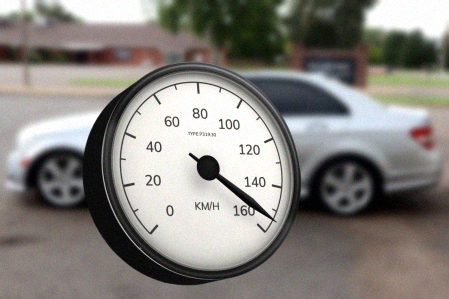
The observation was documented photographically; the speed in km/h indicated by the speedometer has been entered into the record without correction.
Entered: 155 km/h
